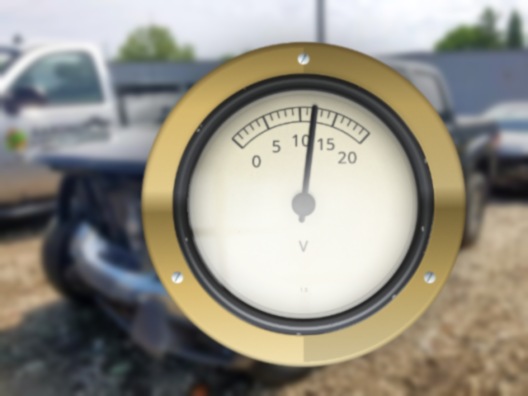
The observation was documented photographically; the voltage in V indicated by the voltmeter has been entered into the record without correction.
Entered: 12 V
